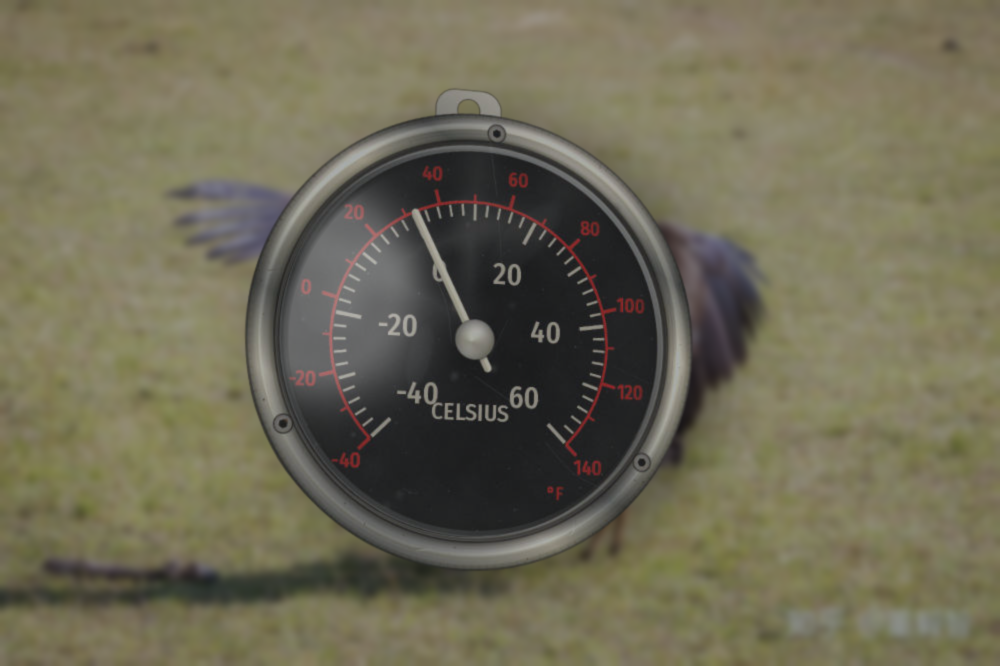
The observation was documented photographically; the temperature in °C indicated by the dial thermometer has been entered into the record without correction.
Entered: 0 °C
